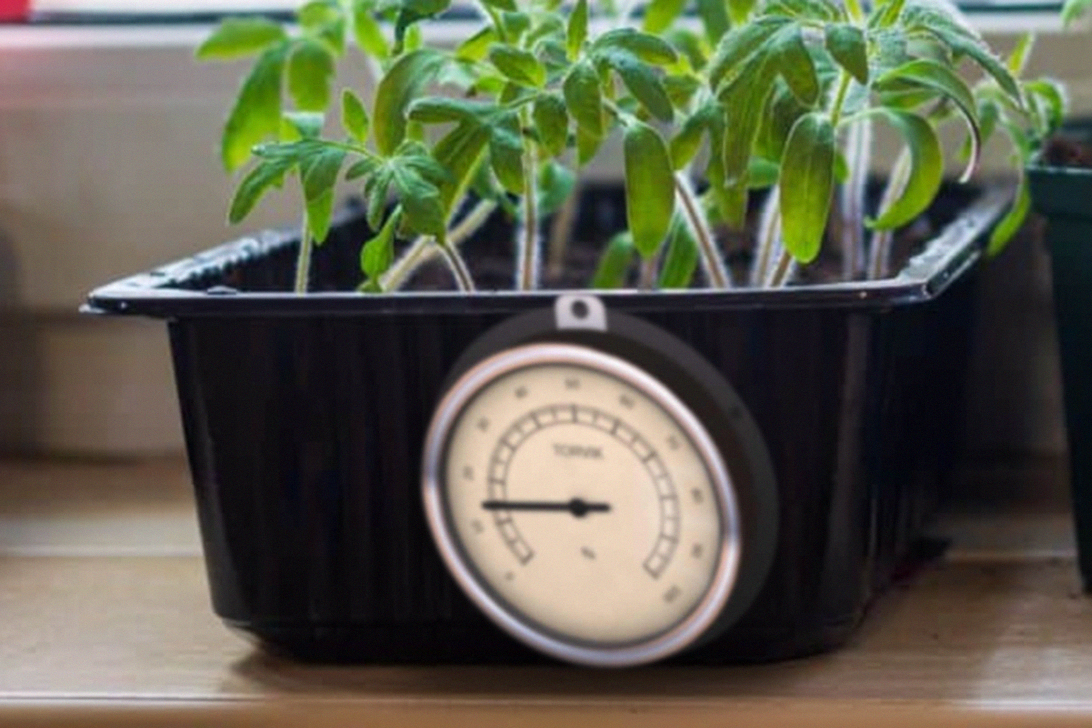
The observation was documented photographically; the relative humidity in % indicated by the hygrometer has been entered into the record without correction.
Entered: 15 %
